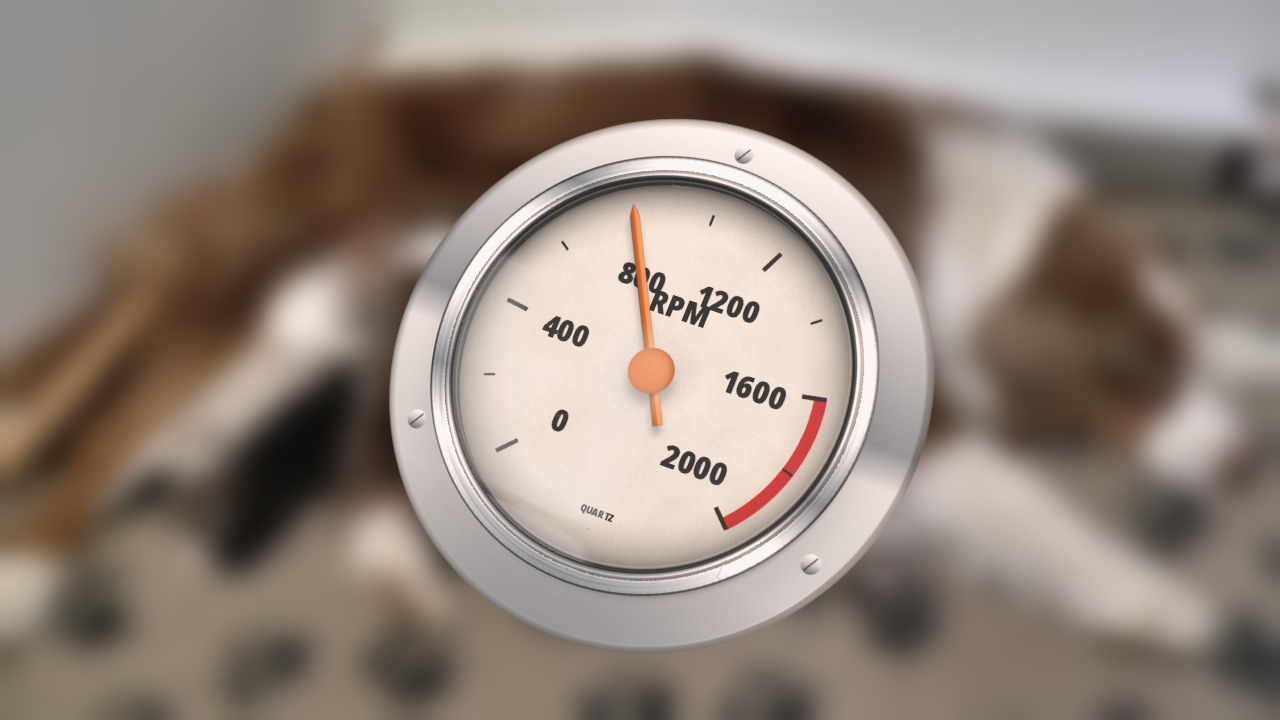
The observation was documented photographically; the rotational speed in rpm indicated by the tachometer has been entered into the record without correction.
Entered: 800 rpm
